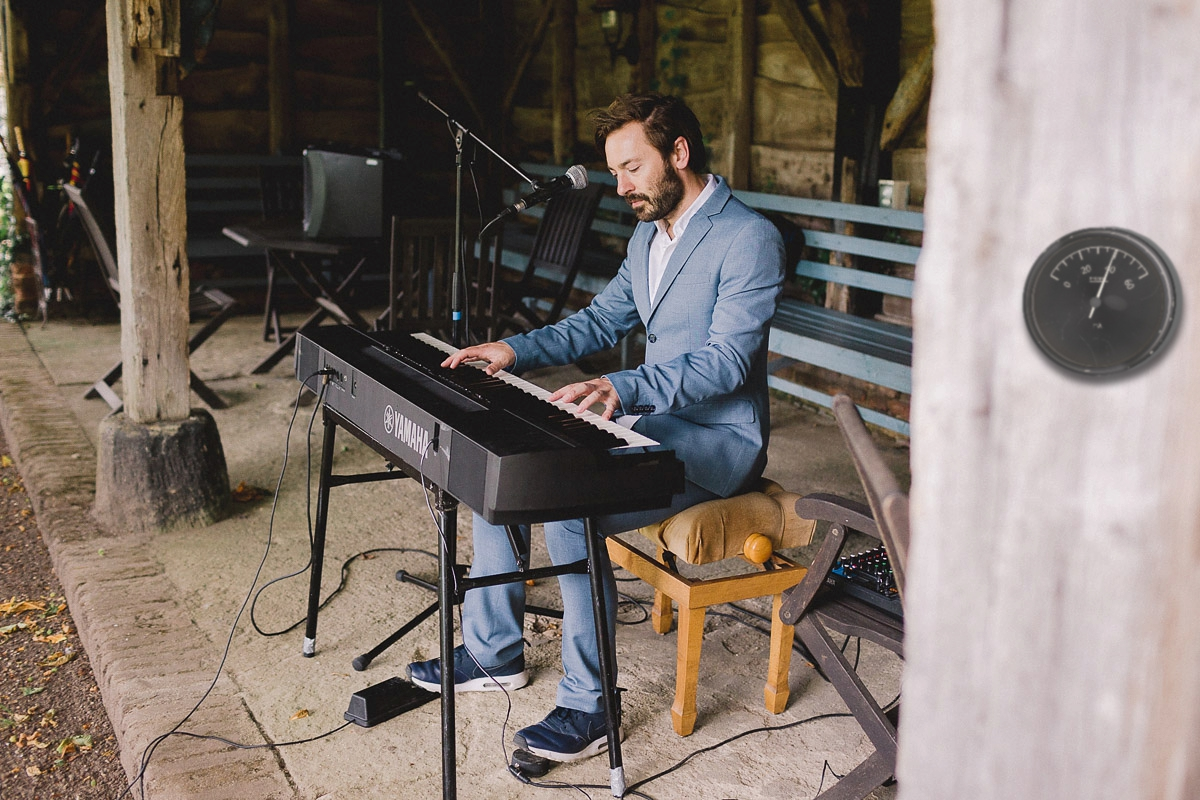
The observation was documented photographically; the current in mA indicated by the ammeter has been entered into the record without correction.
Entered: 40 mA
